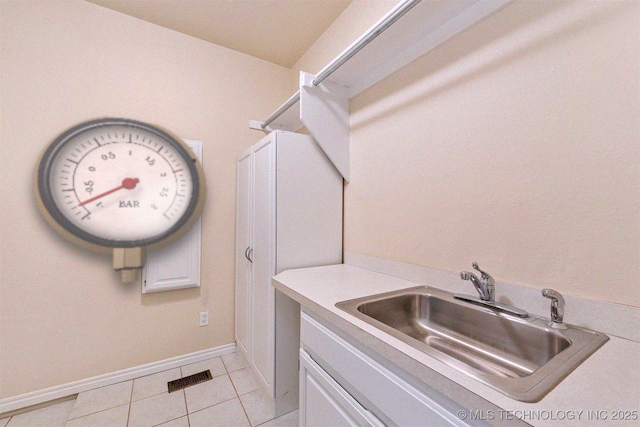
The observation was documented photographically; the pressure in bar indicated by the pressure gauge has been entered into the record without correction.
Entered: -0.8 bar
